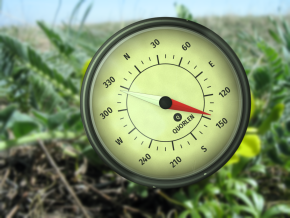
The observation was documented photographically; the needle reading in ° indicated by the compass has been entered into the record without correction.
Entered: 145 °
